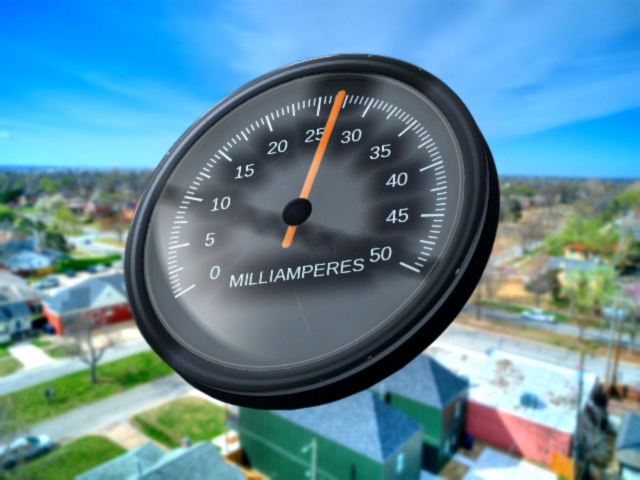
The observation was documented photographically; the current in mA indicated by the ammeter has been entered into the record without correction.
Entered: 27.5 mA
